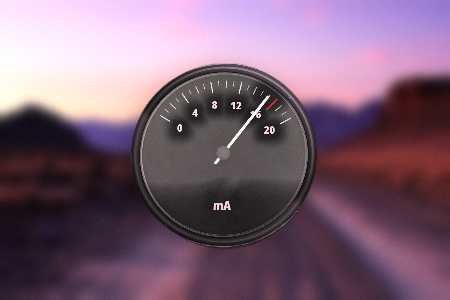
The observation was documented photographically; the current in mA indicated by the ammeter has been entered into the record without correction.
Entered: 16 mA
